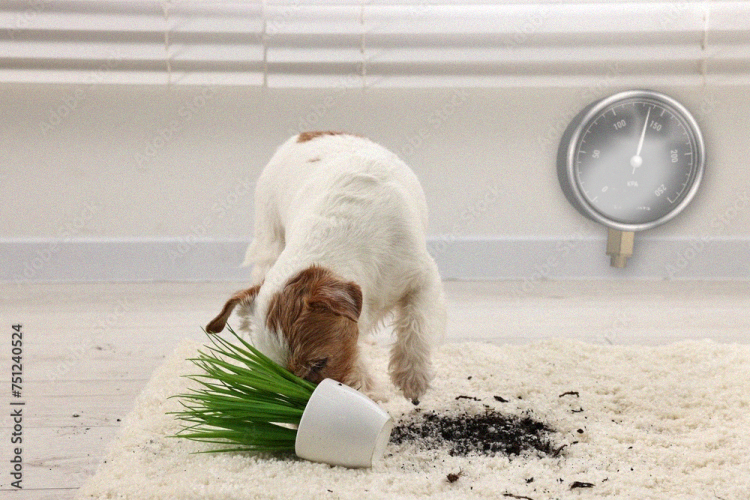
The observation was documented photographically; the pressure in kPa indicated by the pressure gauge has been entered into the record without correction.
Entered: 135 kPa
